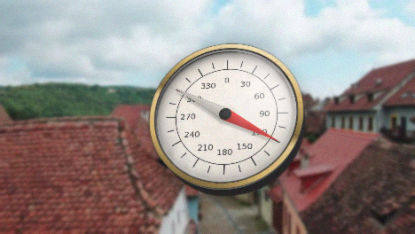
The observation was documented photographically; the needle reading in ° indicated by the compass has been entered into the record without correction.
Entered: 120 °
